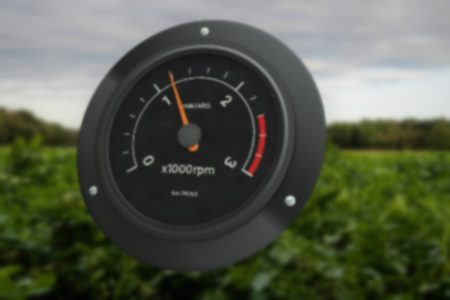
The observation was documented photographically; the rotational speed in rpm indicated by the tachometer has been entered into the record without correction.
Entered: 1200 rpm
